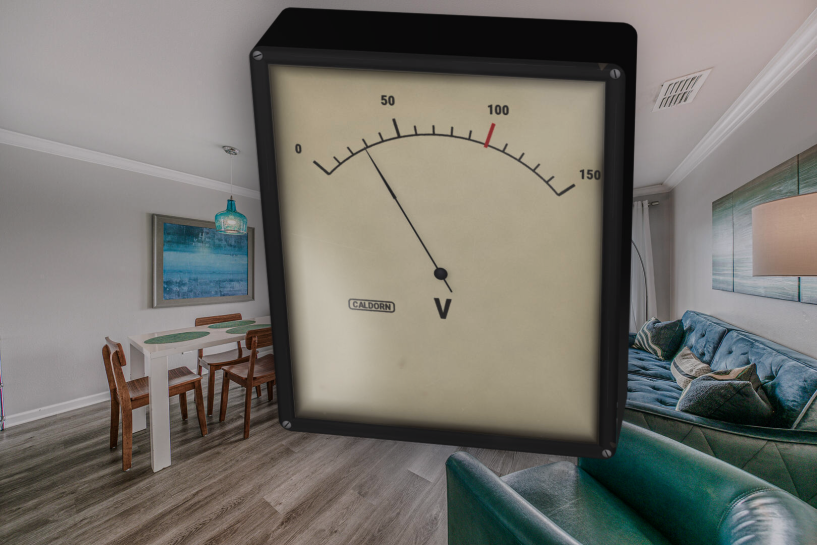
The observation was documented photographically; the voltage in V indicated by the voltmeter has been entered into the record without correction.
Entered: 30 V
